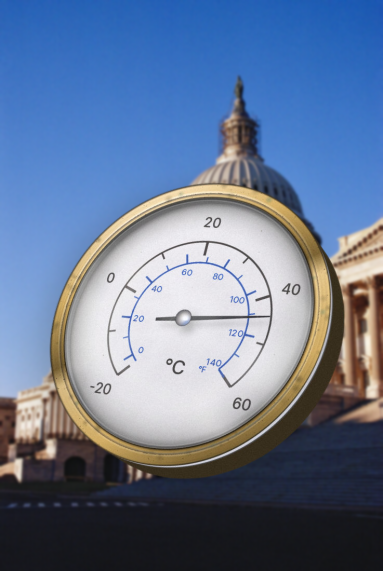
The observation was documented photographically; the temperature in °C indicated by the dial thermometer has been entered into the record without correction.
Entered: 45 °C
